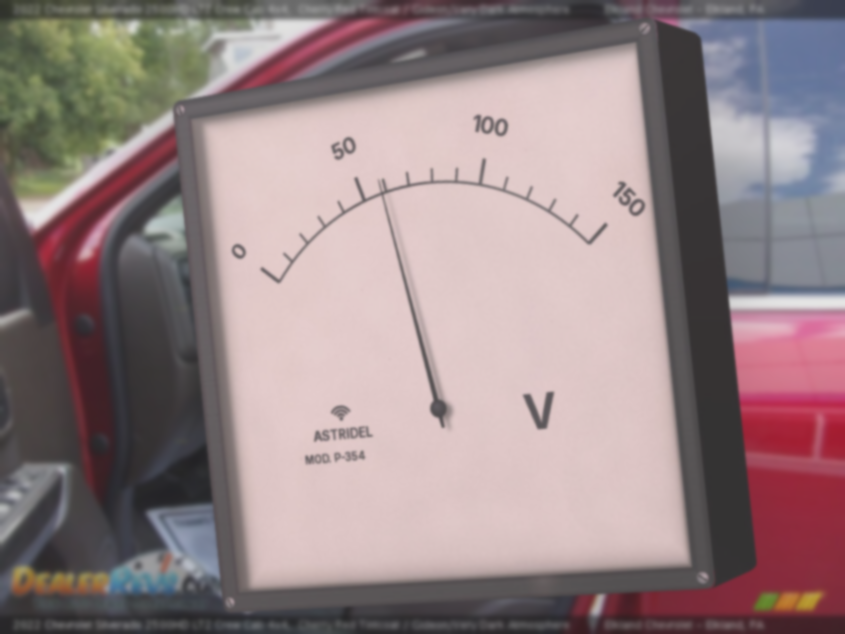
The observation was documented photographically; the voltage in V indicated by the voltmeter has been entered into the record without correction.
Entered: 60 V
